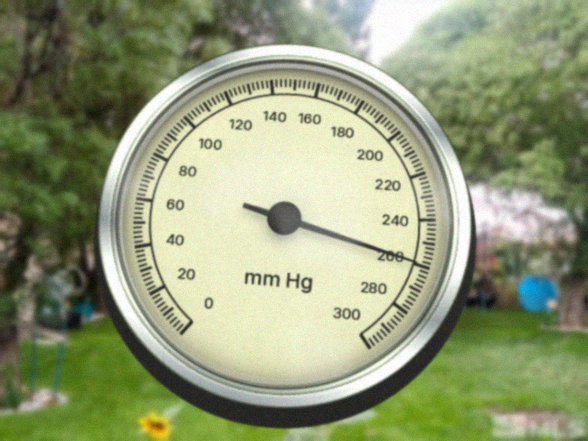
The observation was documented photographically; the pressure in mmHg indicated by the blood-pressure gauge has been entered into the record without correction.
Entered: 260 mmHg
